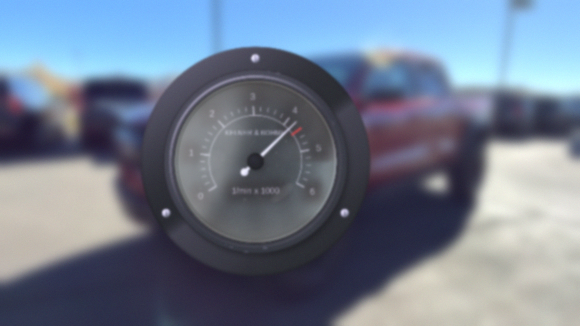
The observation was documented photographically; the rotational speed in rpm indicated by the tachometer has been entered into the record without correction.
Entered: 4200 rpm
